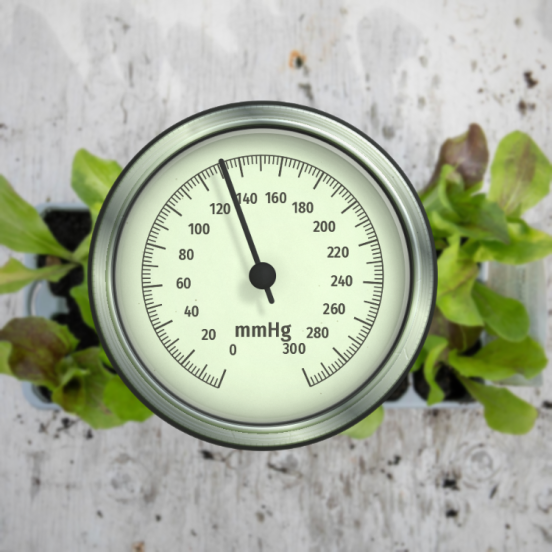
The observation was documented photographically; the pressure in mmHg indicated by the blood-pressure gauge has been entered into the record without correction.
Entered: 132 mmHg
